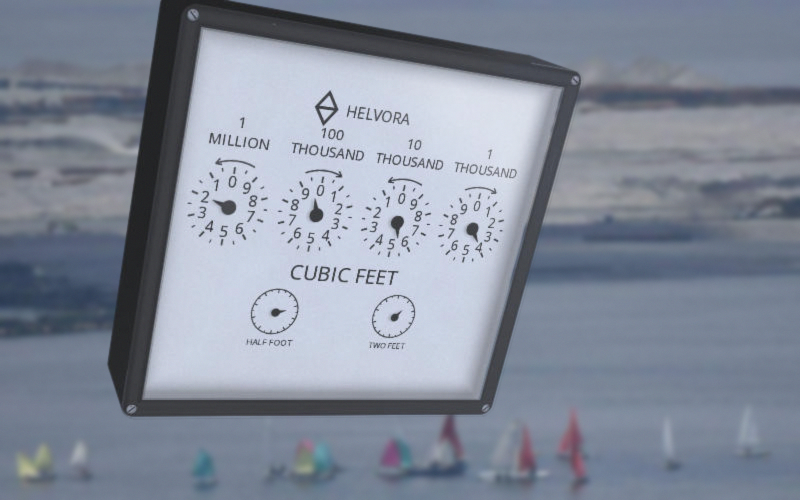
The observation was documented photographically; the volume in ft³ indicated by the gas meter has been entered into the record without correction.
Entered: 195400 ft³
